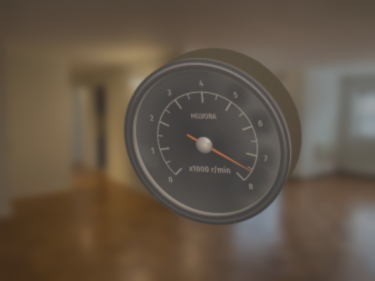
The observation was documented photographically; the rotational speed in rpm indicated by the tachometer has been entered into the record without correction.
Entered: 7500 rpm
